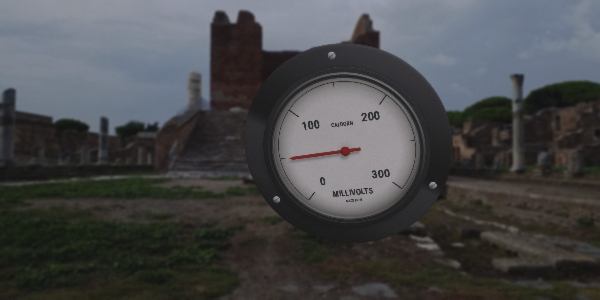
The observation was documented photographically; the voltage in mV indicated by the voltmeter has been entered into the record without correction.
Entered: 50 mV
